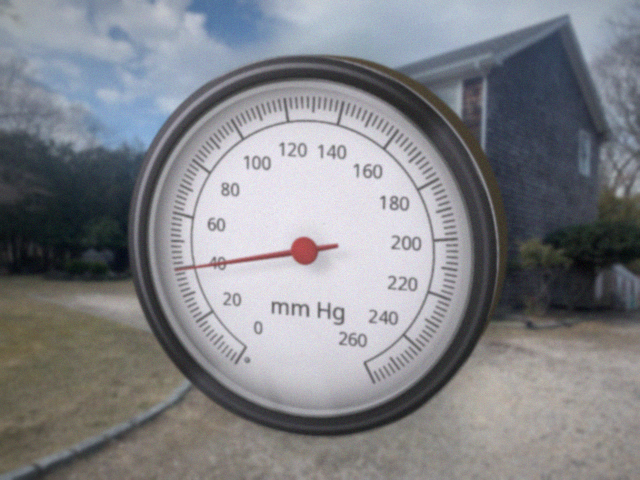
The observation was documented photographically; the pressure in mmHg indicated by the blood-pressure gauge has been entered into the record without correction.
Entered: 40 mmHg
